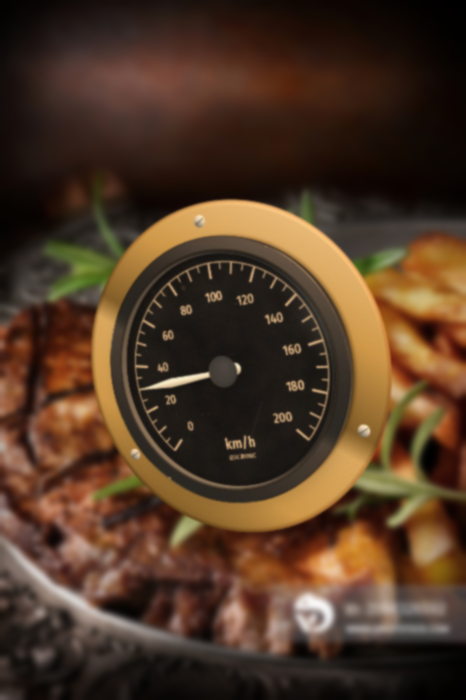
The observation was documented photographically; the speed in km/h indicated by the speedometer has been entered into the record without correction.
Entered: 30 km/h
